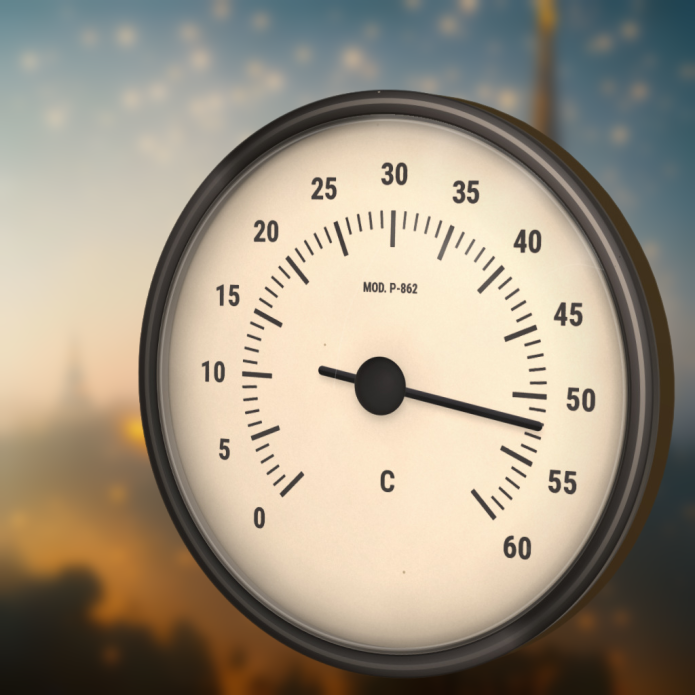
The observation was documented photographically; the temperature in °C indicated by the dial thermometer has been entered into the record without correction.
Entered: 52 °C
